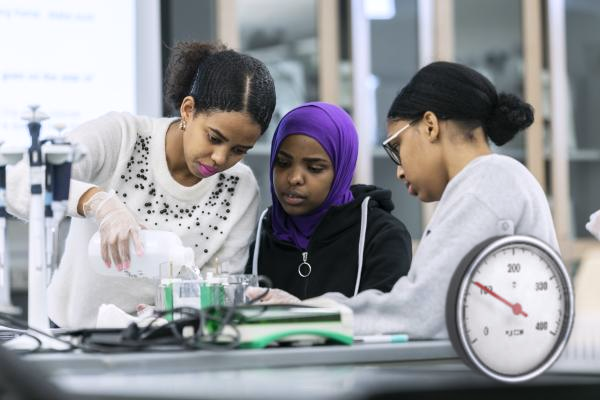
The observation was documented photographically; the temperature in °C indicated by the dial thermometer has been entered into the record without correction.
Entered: 100 °C
